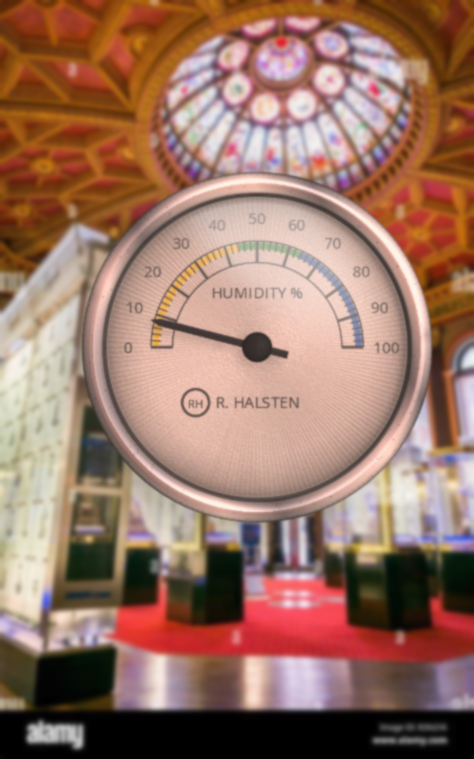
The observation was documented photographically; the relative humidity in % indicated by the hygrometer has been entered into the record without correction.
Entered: 8 %
